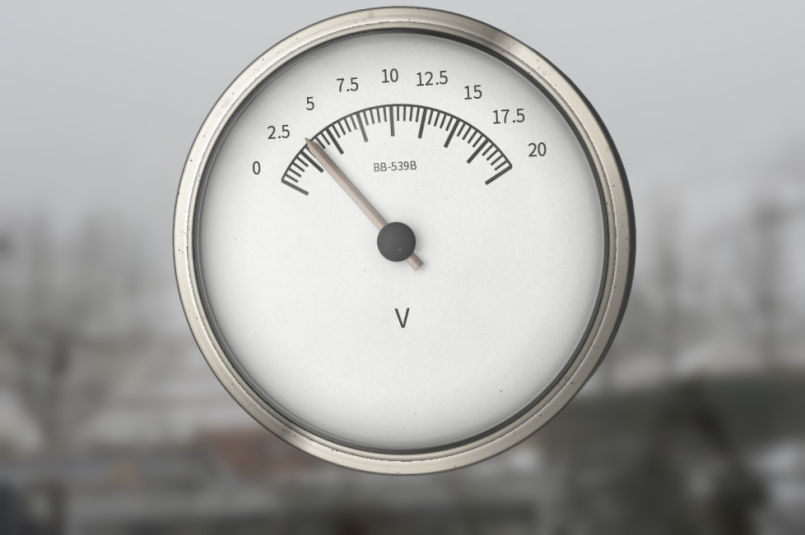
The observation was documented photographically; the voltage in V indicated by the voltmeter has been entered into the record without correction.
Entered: 3.5 V
